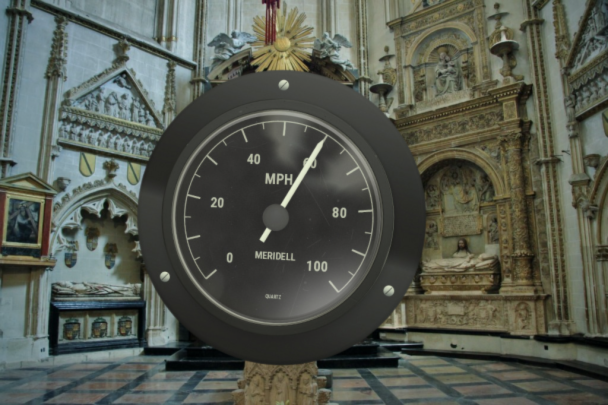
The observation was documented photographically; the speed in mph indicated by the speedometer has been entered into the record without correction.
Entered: 60 mph
